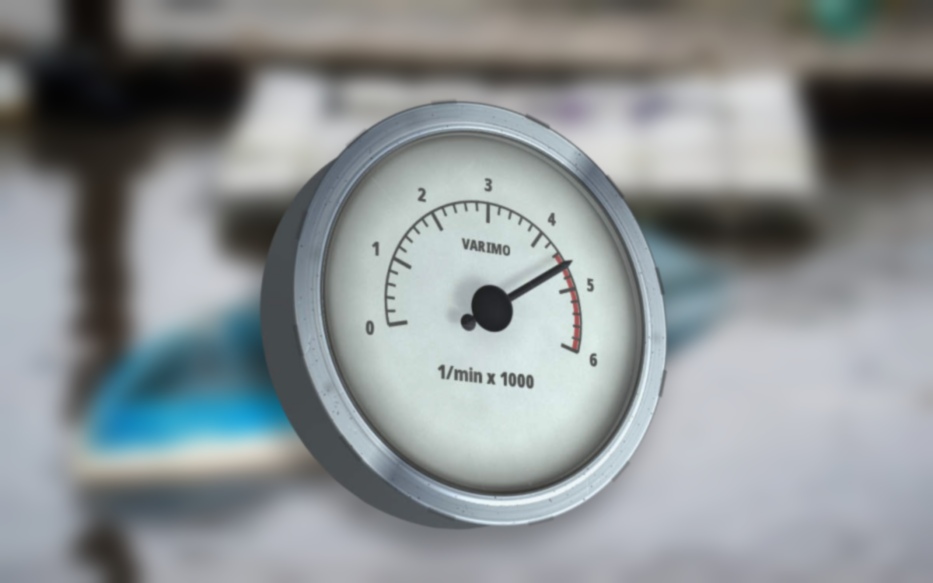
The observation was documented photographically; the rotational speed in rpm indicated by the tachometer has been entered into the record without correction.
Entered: 4600 rpm
